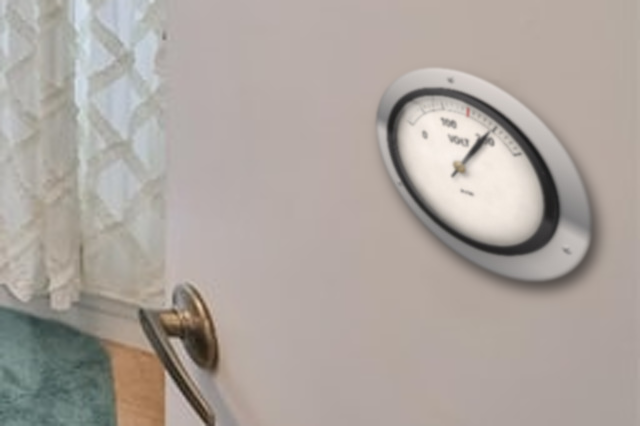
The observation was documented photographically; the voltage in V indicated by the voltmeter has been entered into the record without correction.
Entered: 200 V
